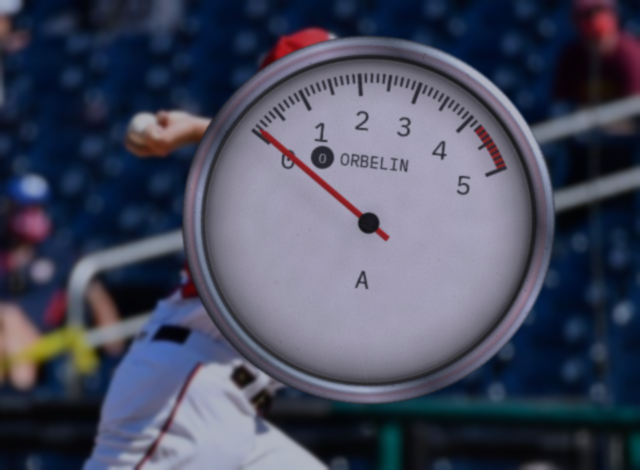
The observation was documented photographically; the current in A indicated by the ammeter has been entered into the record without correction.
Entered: 0.1 A
